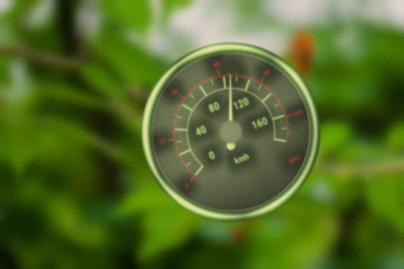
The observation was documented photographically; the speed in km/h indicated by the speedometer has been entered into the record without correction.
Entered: 105 km/h
